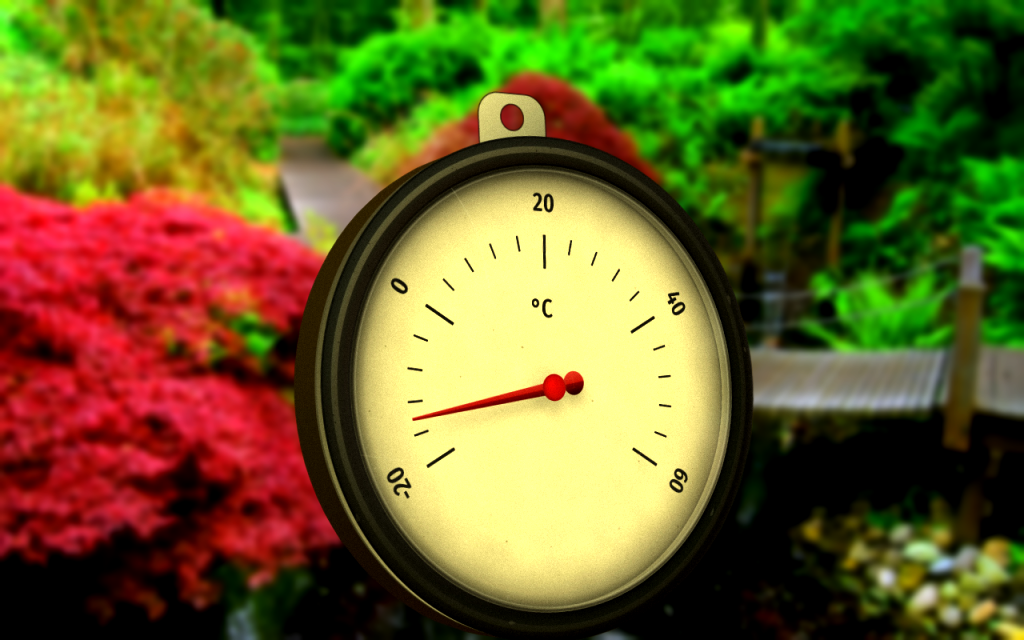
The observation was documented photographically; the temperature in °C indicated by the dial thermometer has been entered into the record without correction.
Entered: -14 °C
